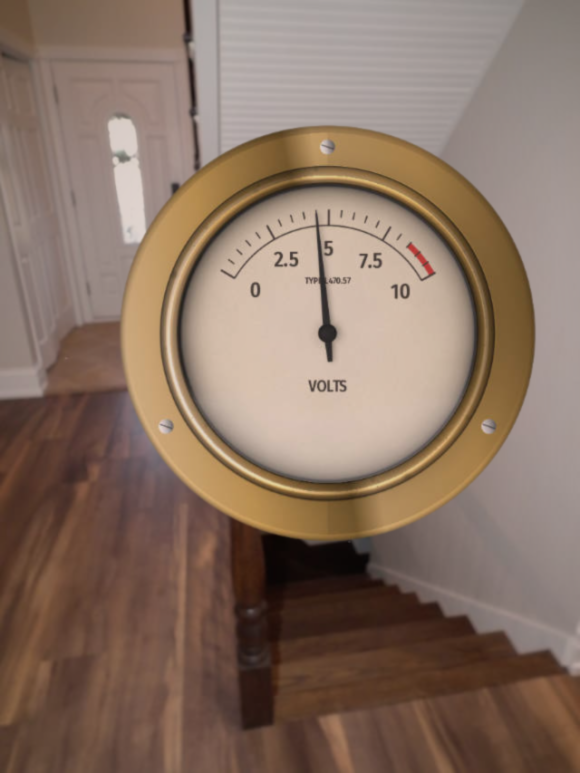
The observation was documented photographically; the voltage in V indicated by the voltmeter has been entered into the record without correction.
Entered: 4.5 V
